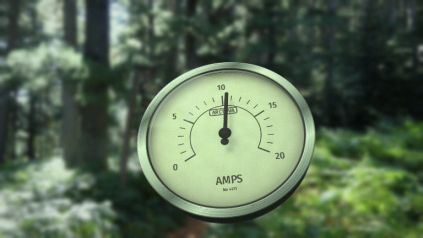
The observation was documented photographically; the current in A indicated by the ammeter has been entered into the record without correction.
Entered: 10.5 A
